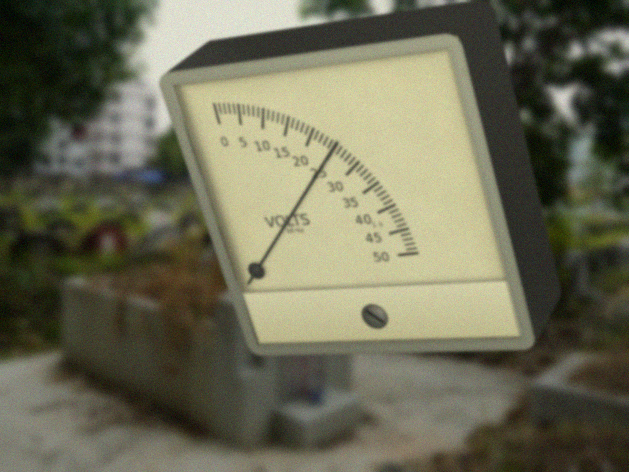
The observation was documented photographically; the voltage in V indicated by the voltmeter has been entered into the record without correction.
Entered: 25 V
